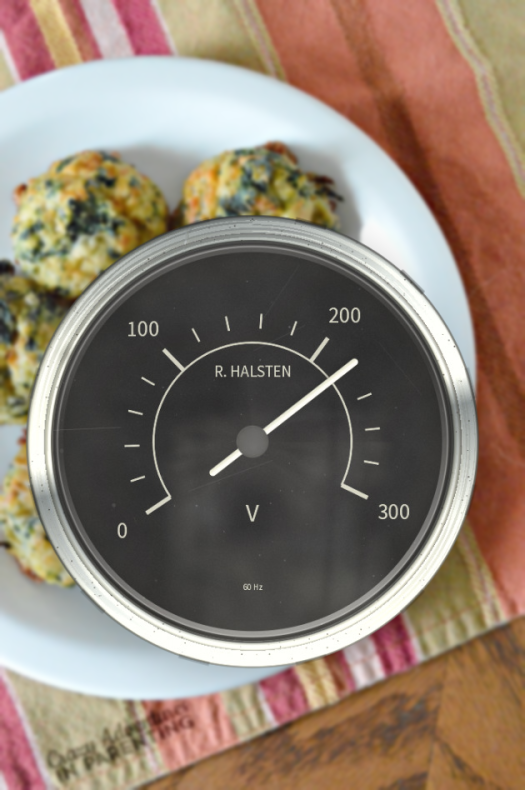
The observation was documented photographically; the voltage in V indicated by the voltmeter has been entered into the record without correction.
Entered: 220 V
